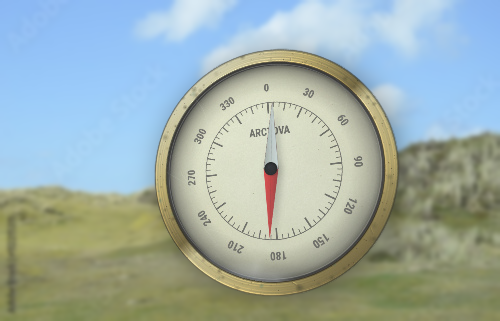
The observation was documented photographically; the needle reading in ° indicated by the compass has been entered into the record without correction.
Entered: 185 °
